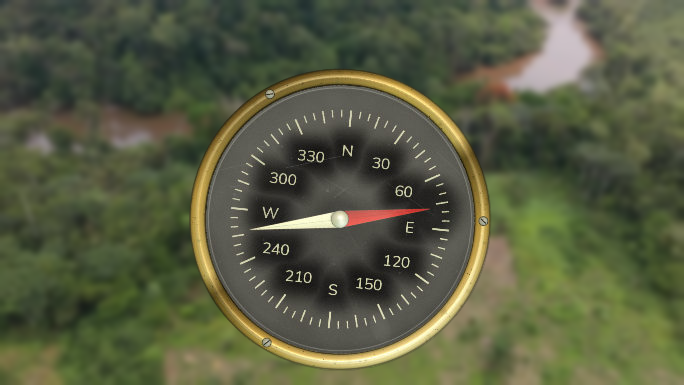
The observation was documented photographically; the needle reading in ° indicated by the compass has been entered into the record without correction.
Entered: 77.5 °
